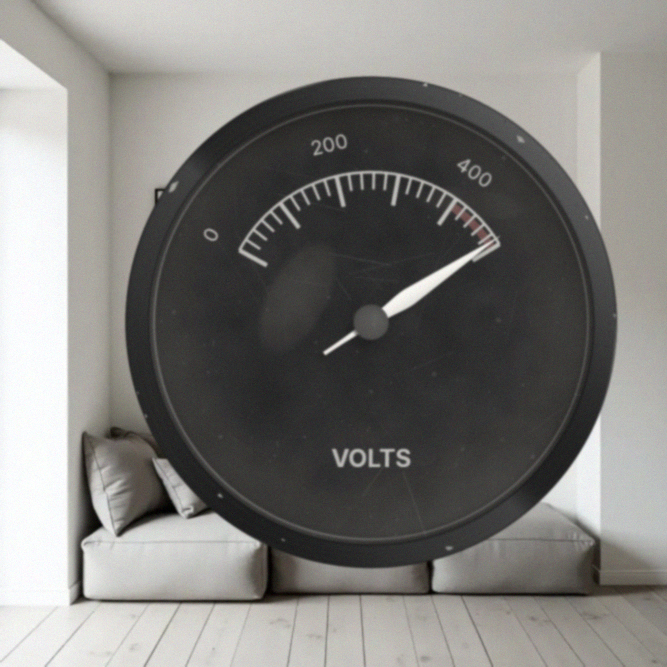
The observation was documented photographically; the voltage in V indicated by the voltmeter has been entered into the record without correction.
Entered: 490 V
